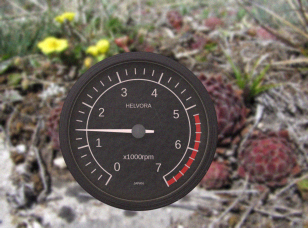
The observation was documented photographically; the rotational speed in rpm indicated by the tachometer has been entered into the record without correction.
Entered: 1400 rpm
